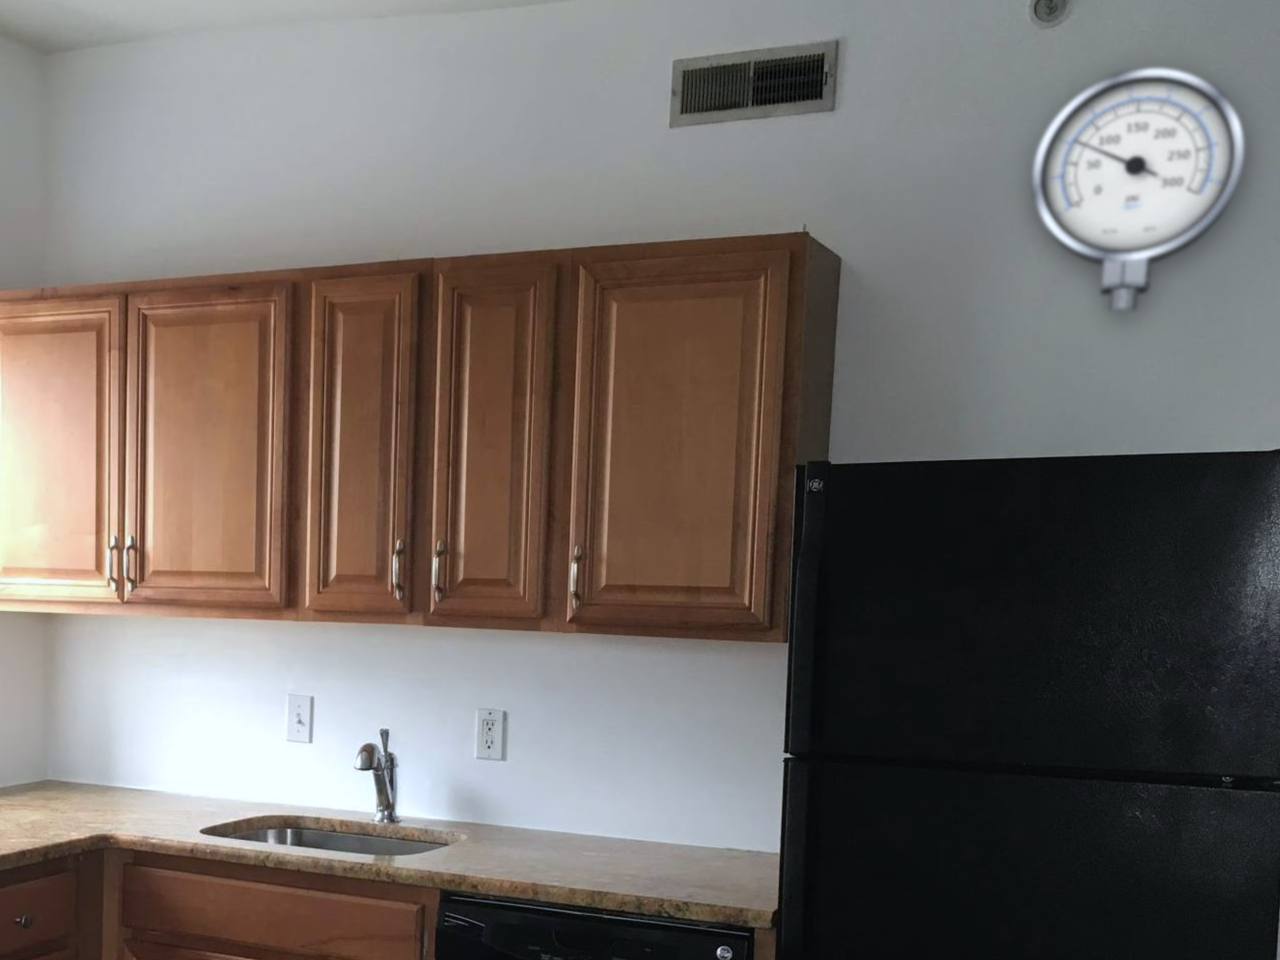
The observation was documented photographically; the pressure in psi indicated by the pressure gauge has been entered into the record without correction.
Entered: 75 psi
